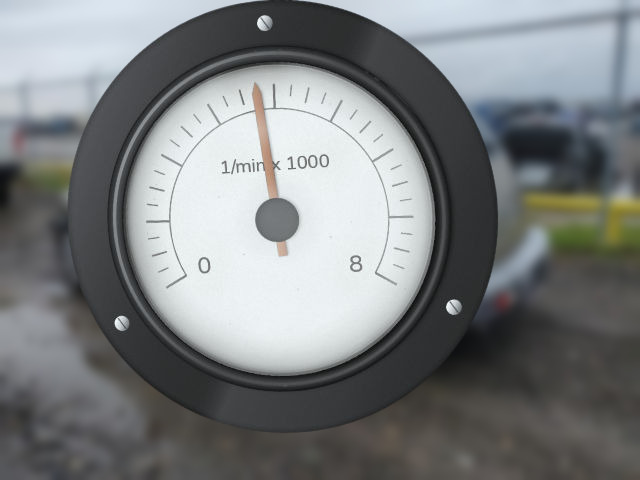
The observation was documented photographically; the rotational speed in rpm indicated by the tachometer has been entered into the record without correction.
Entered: 3750 rpm
